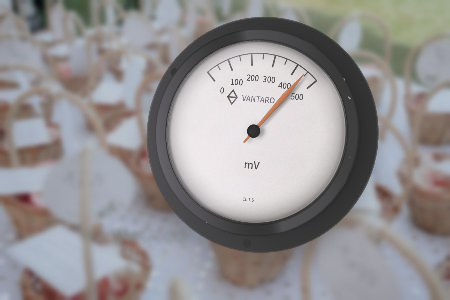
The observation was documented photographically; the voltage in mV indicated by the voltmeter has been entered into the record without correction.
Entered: 450 mV
